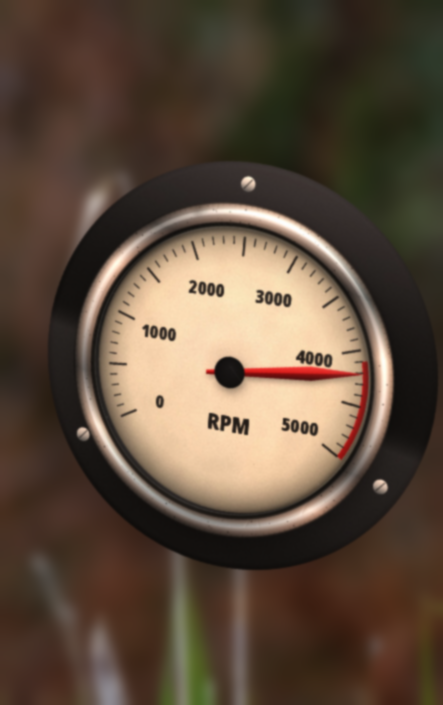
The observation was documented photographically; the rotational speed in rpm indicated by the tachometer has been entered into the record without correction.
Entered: 4200 rpm
